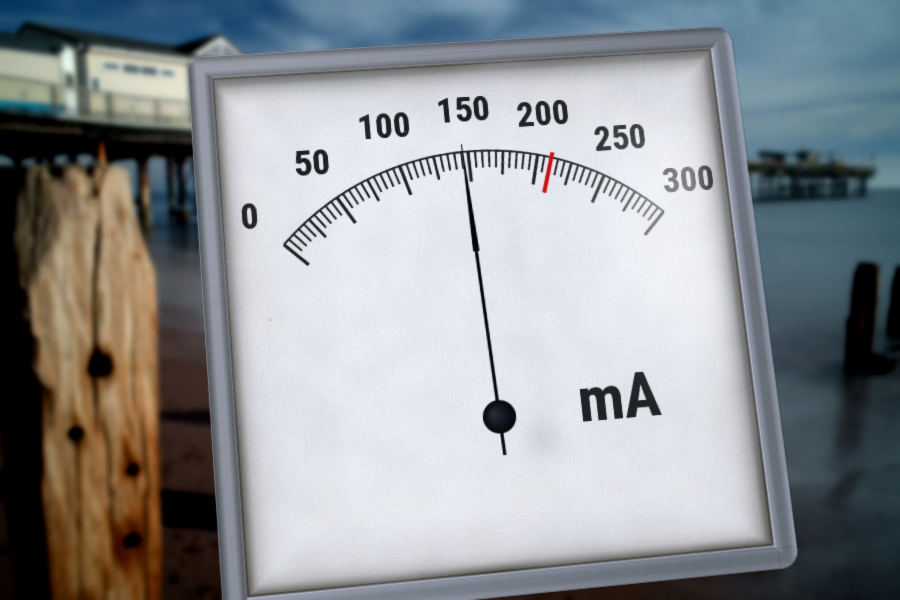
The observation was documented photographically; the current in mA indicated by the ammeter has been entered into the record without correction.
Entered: 145 mA
